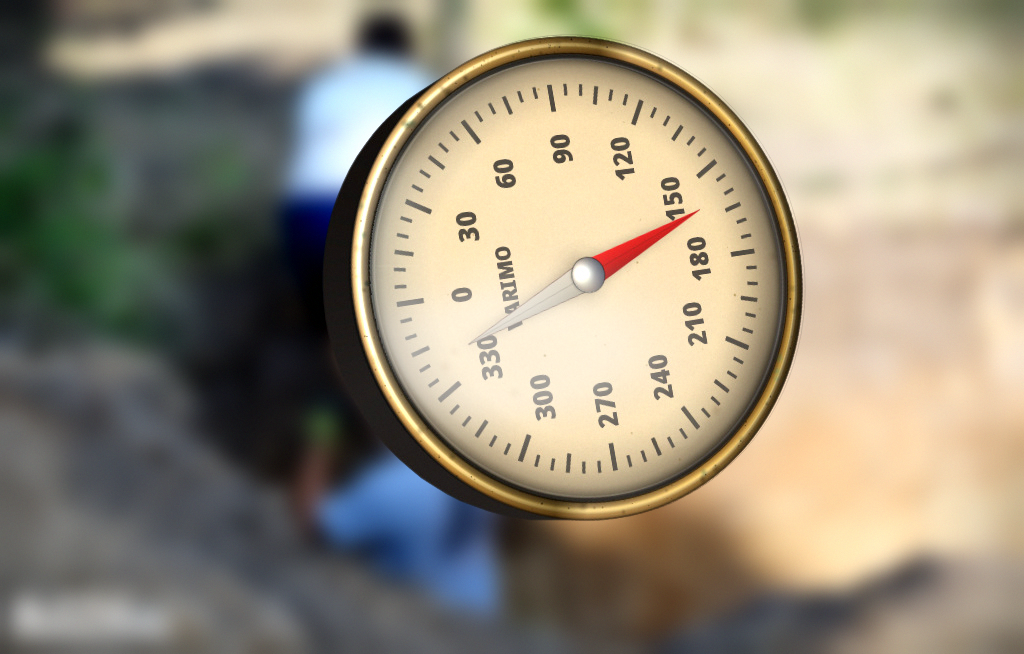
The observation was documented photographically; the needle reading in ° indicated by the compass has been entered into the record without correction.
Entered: 160 °
